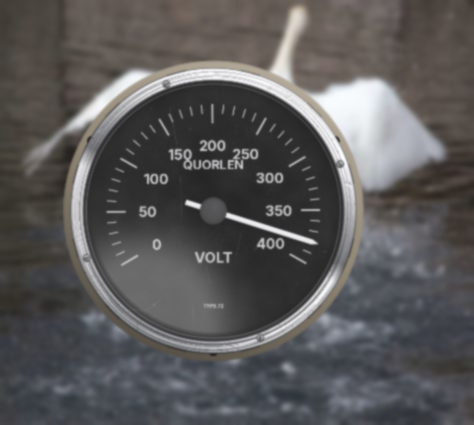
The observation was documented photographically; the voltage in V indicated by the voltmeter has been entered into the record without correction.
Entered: 380 V
